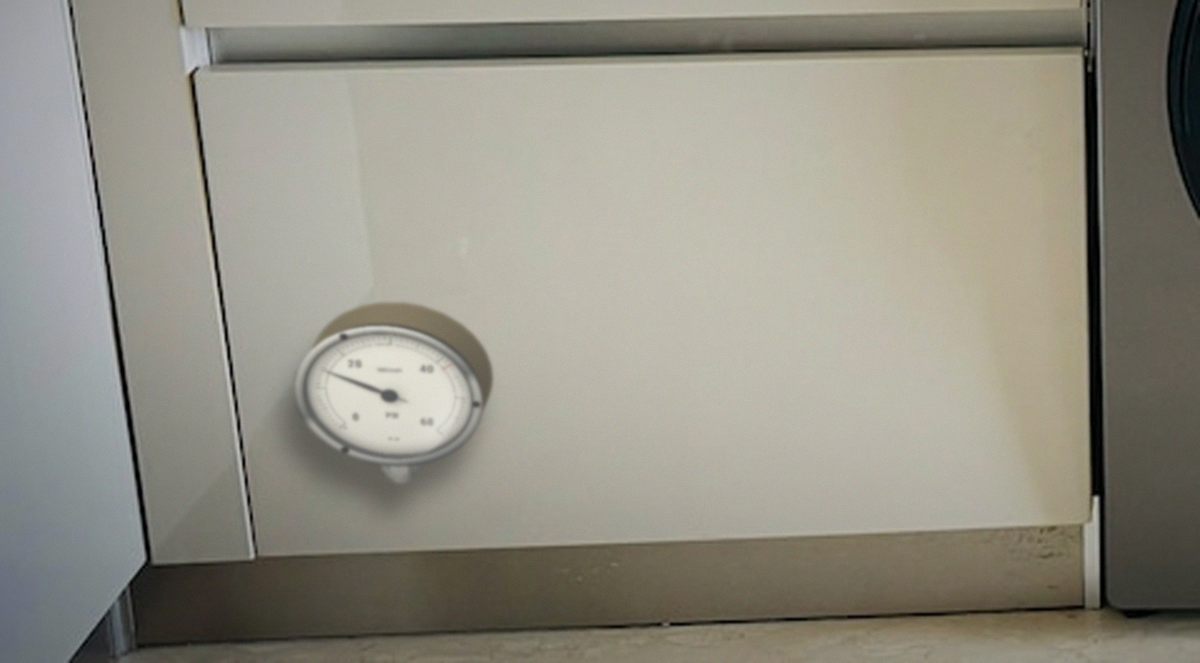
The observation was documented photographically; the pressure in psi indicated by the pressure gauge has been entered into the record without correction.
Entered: 15 psi
